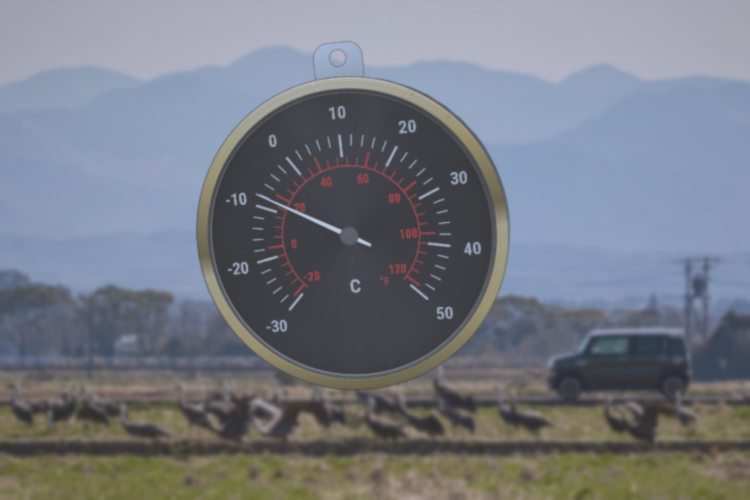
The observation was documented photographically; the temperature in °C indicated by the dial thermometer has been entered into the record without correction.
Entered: -8 °C
